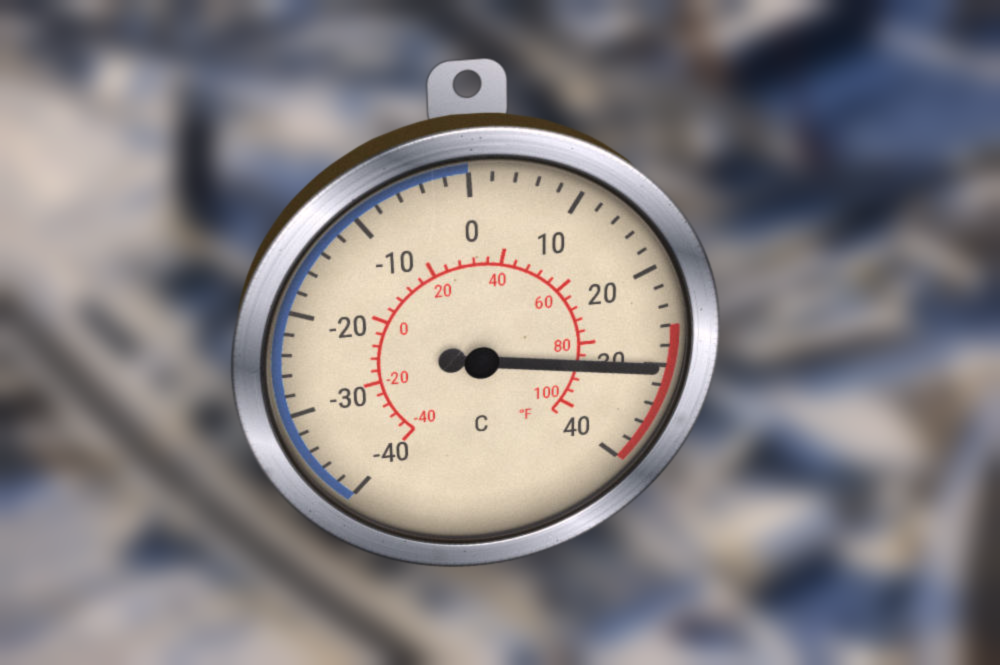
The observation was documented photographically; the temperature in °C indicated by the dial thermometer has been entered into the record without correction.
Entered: 30 °C
